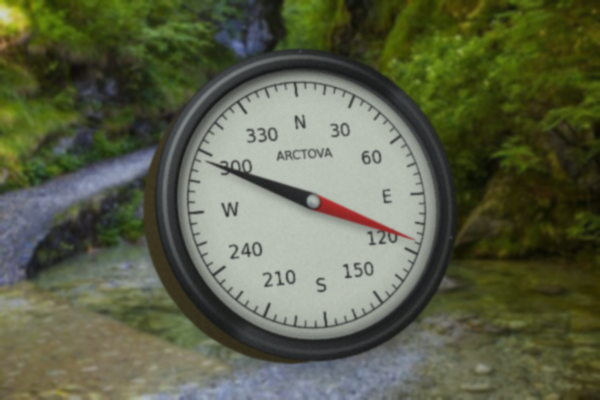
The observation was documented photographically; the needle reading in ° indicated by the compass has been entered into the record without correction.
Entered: 115 °
